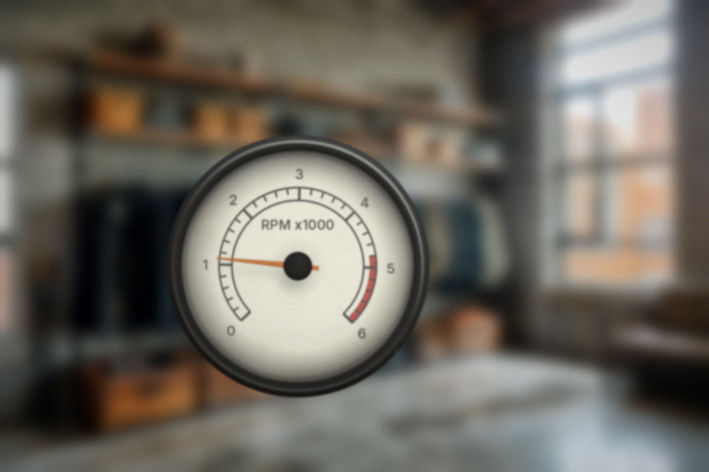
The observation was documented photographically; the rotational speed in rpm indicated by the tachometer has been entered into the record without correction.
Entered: 1100 rpm
